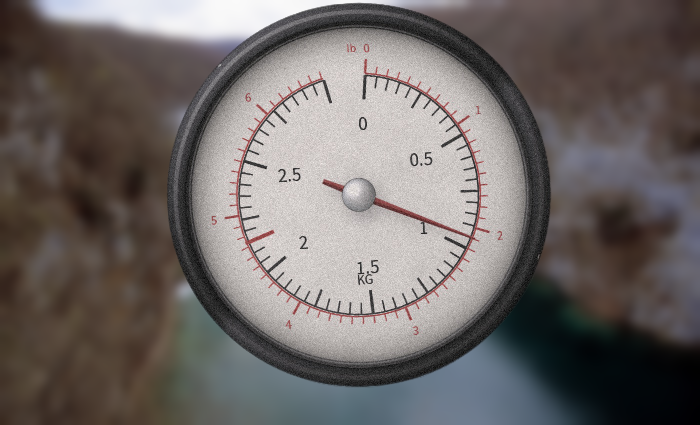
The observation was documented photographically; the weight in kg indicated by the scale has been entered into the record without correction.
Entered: 0.95 kg
